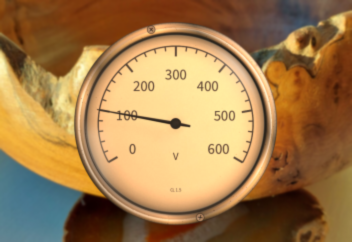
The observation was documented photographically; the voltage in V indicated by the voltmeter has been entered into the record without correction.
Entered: 100 V
